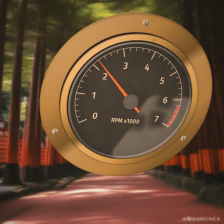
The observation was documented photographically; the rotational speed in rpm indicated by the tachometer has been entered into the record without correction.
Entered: 2200 rpm
